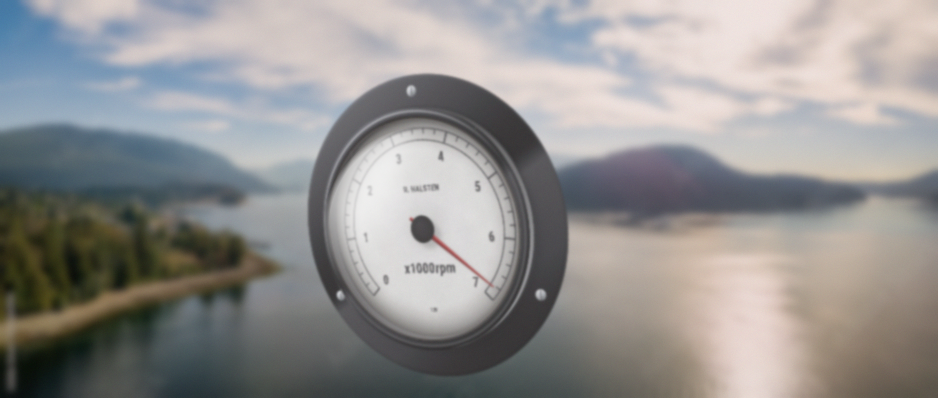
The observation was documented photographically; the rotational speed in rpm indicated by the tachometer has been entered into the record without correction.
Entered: 6800 rpm
